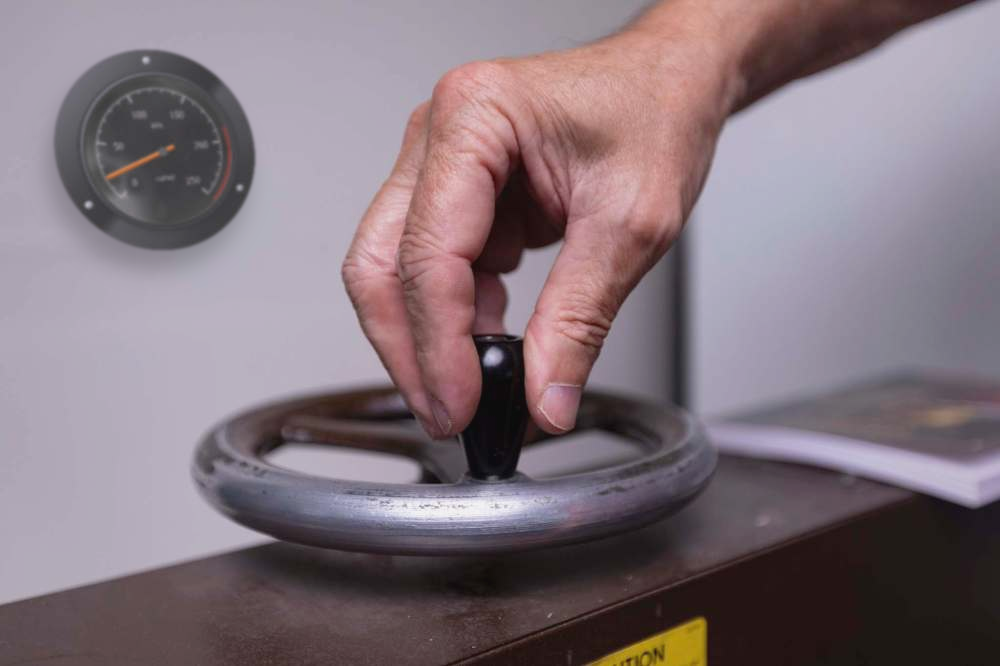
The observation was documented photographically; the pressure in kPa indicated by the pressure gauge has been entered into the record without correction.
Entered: 20 kPa
